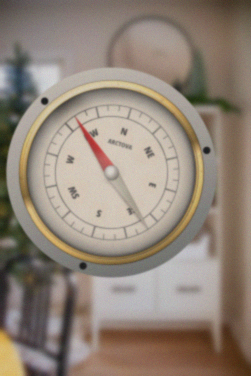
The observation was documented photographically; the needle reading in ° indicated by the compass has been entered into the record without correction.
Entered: 310 °
